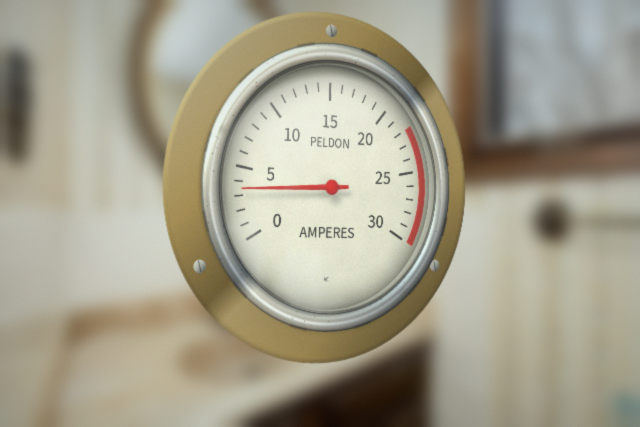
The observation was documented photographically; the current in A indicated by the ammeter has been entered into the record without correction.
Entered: 3.5 A
